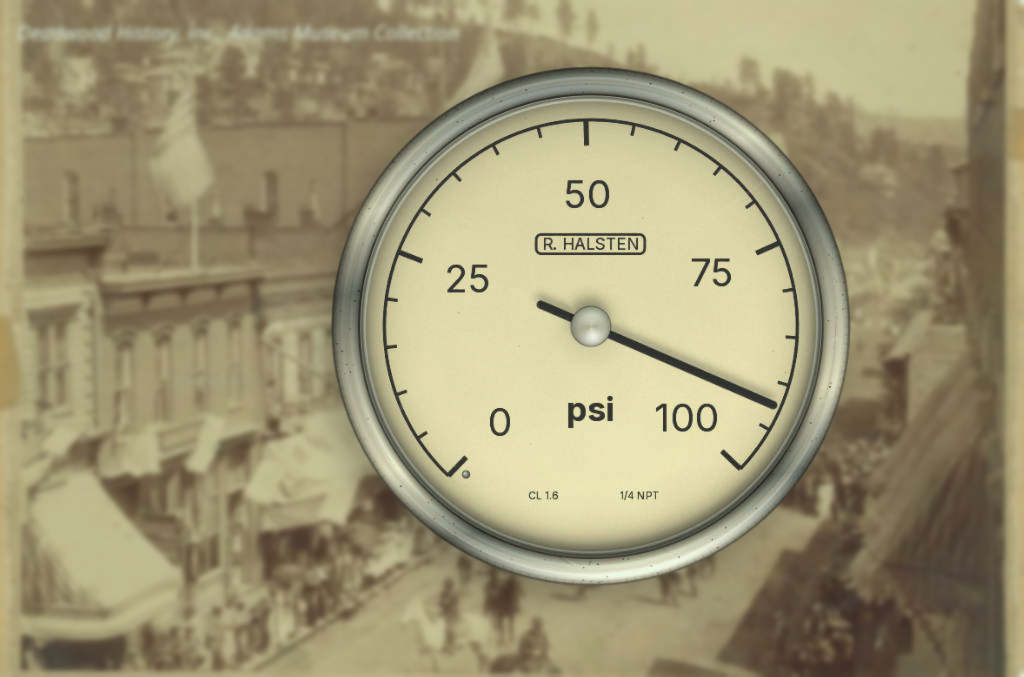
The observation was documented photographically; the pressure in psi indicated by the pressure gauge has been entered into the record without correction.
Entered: 92.5 psi
